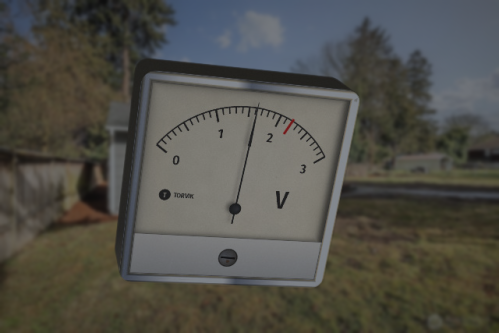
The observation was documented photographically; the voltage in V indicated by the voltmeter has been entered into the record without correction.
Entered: 1.6 V
